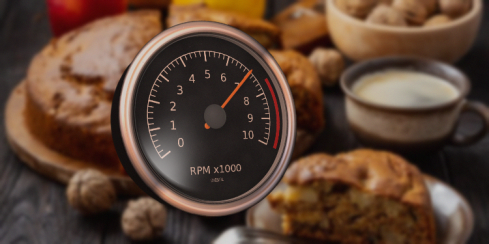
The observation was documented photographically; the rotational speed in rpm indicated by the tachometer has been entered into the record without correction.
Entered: 7000 rpm
